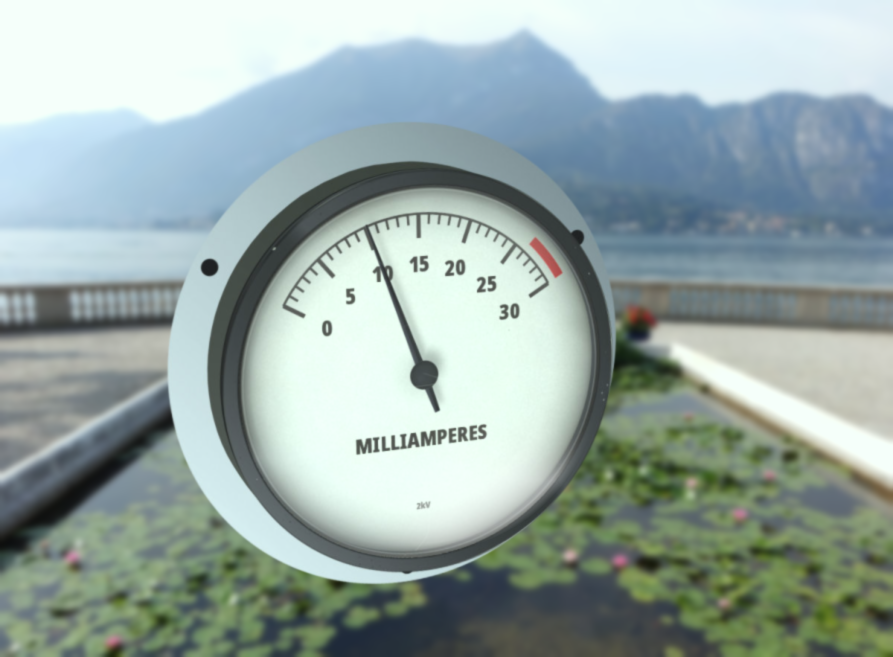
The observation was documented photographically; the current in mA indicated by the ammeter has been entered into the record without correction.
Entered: 10 mA
